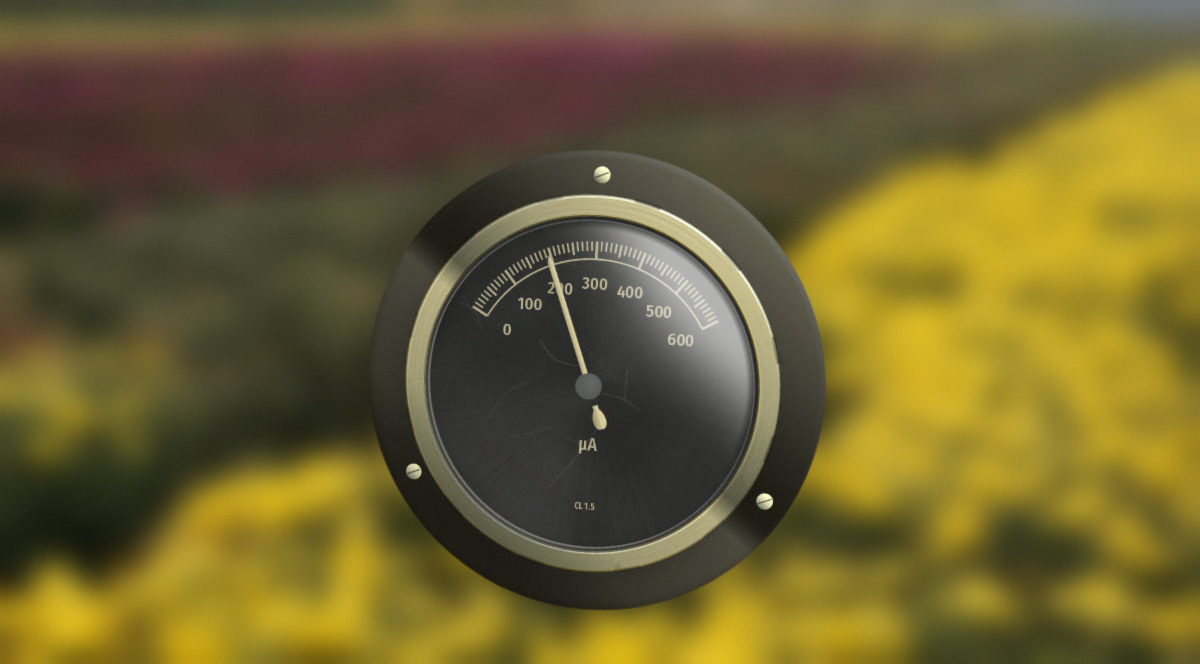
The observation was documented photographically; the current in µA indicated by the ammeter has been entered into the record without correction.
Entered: 200 µA
